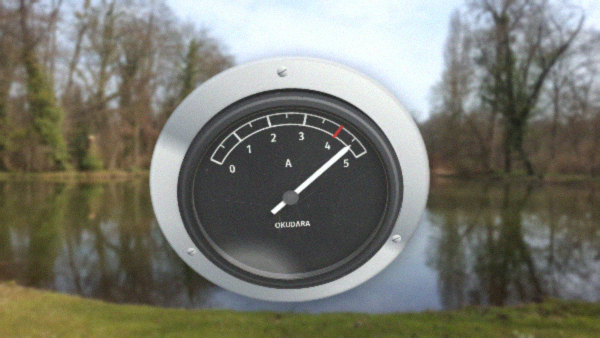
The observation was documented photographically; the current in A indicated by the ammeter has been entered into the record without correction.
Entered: 4.5 A
